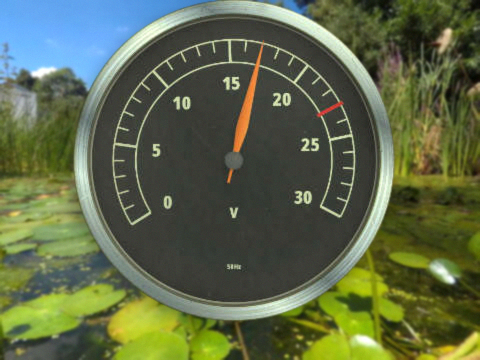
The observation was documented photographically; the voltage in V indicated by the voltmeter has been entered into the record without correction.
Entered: 17 V
